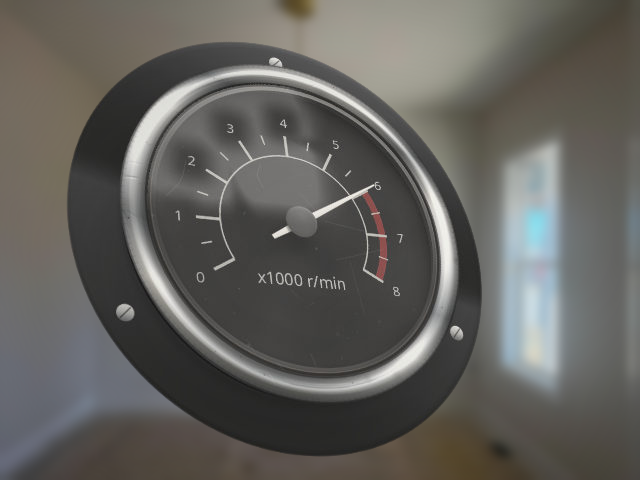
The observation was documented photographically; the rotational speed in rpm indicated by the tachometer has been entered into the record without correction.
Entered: 6000 rpm
